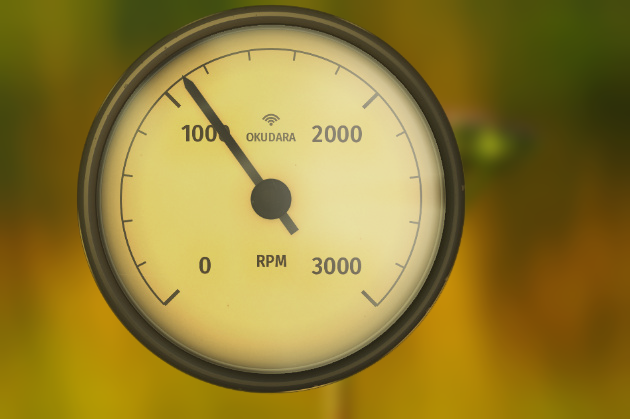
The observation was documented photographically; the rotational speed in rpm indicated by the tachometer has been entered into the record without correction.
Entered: 1100 rpm
